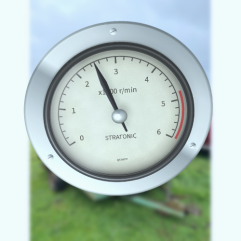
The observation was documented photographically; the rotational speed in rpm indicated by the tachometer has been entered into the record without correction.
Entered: 2500 rpm
